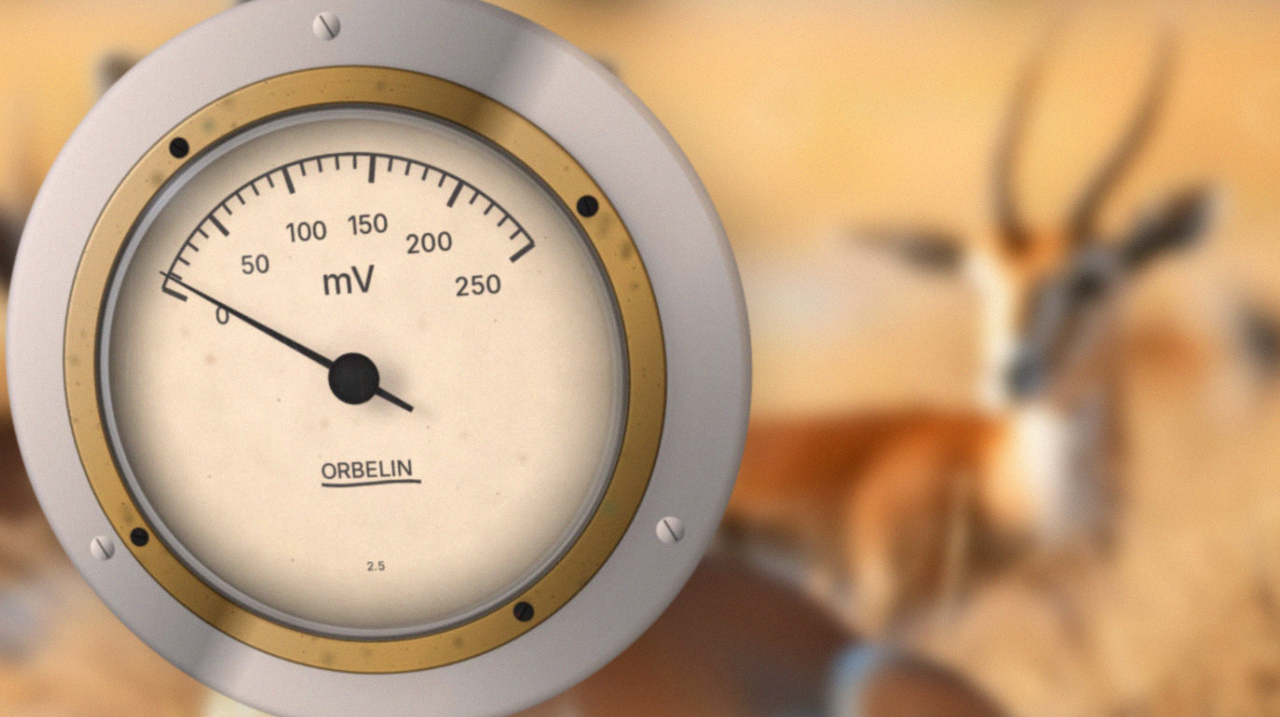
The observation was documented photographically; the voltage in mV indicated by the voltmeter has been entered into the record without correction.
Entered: 10 mV
